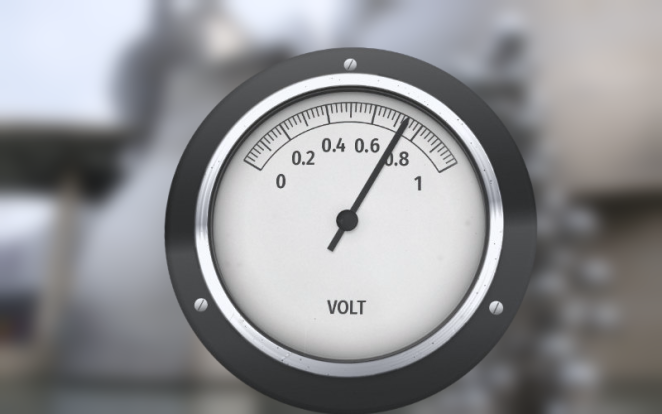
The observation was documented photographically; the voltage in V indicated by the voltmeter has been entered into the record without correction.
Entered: 0.74 V
